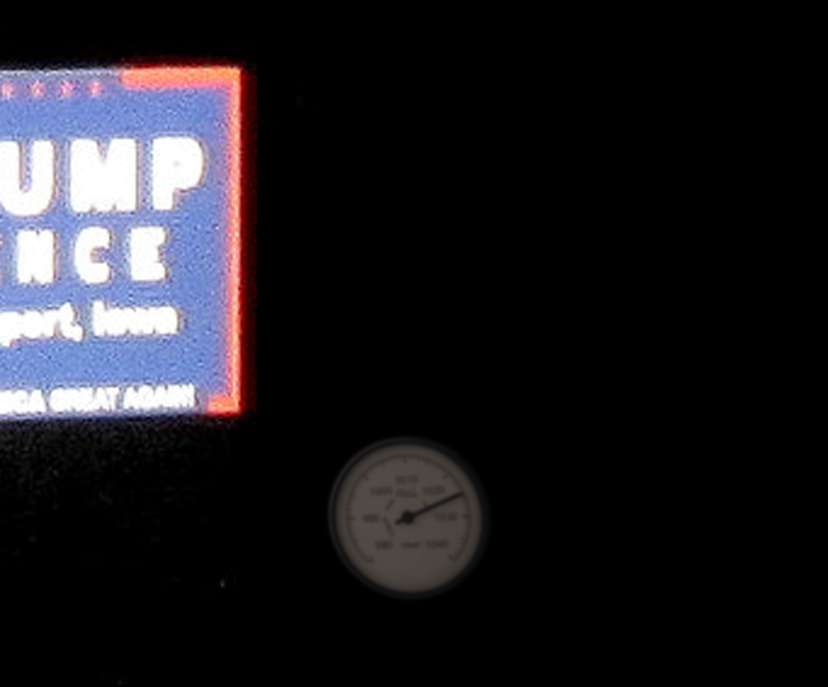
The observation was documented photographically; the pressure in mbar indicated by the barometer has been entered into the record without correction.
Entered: 1025 mbar
